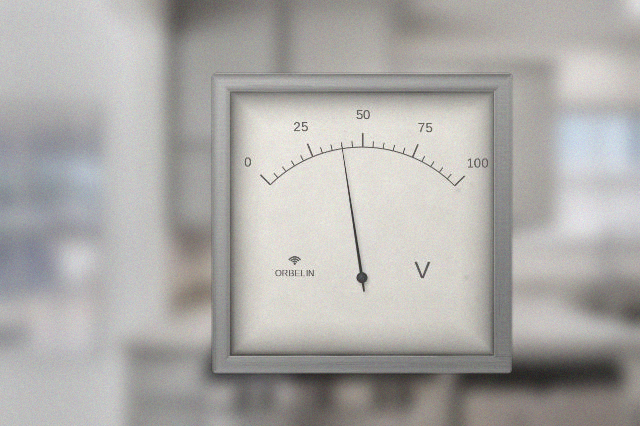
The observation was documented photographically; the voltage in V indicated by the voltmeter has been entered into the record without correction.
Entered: 40 V
